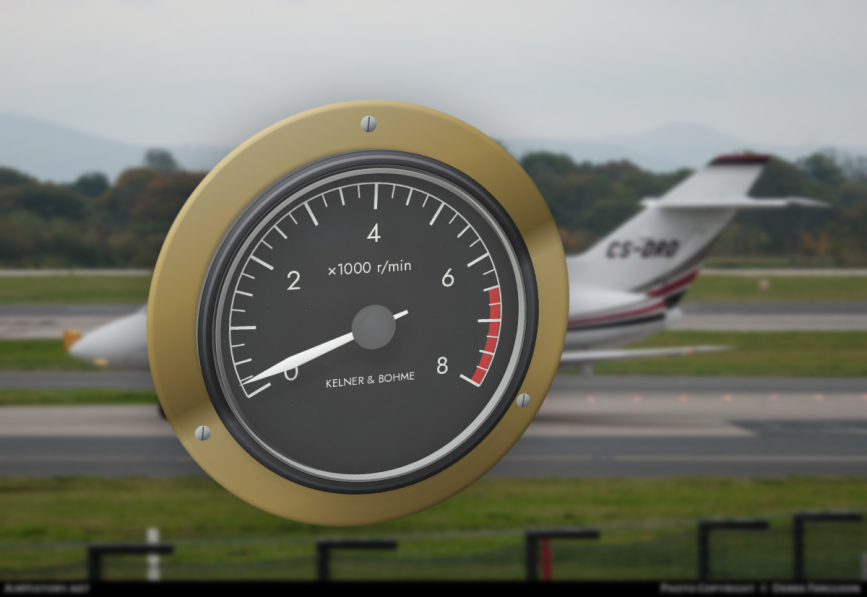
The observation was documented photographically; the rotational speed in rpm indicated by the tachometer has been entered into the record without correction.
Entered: 250 rpm
